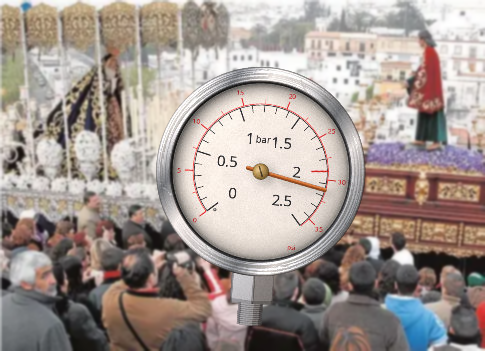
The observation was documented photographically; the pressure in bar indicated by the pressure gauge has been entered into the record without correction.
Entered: 2.15 bar
